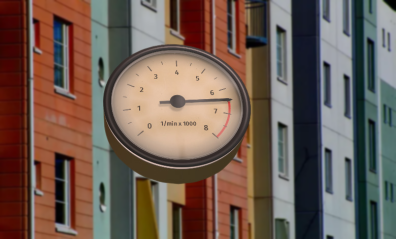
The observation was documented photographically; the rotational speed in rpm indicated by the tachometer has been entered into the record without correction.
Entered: 6500 rpm
